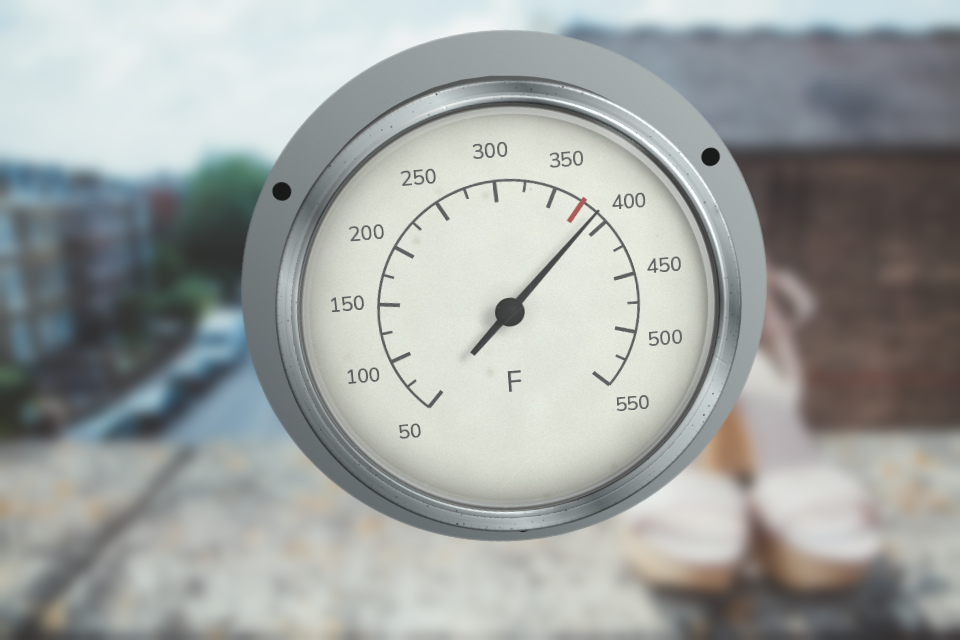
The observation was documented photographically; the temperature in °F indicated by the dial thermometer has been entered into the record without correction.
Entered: 387.5 °F
